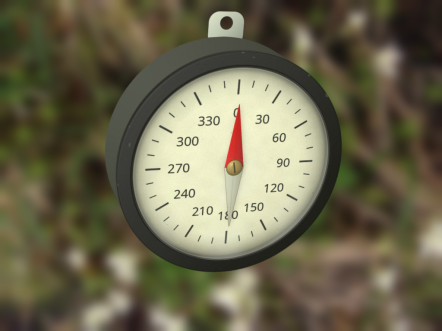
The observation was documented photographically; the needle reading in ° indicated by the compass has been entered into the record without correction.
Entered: 0 °
